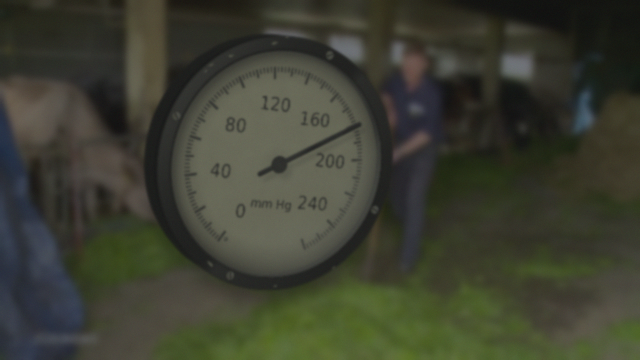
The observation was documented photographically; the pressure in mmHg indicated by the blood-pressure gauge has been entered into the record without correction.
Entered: 180 mmHg
